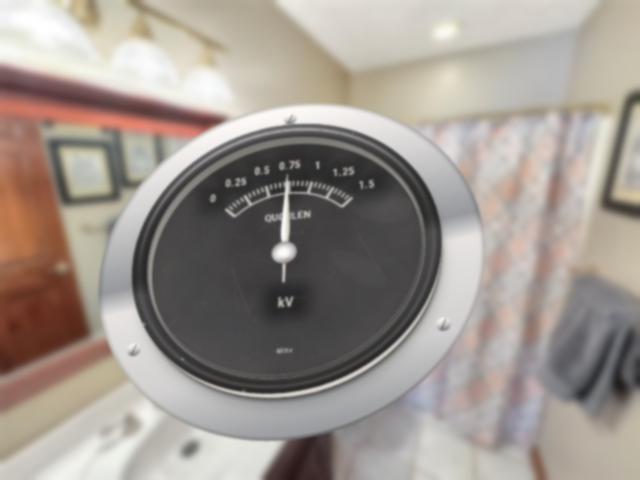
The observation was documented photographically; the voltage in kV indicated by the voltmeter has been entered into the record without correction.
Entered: 0.75 kV
